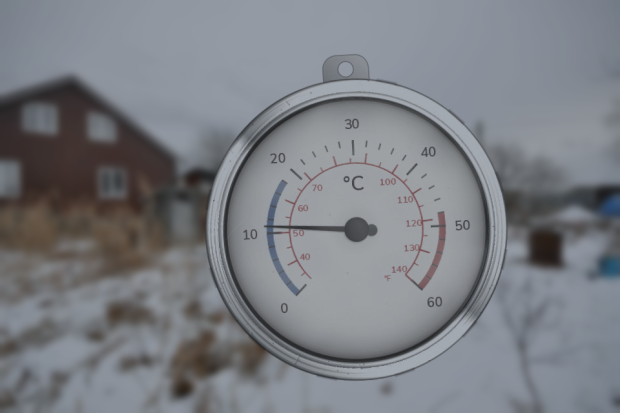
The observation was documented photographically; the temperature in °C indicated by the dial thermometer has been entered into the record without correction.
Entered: 11 °C
